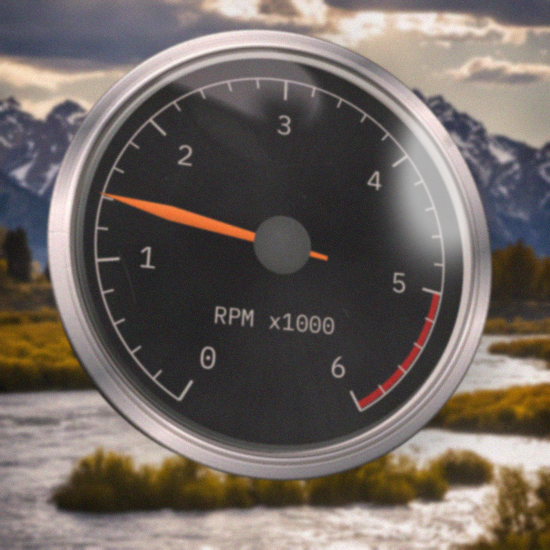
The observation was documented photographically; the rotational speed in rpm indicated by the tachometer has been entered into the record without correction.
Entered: 1400 rpm
